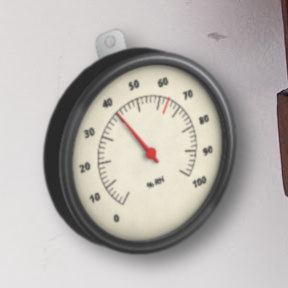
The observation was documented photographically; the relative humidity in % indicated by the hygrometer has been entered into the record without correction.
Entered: 40 %
